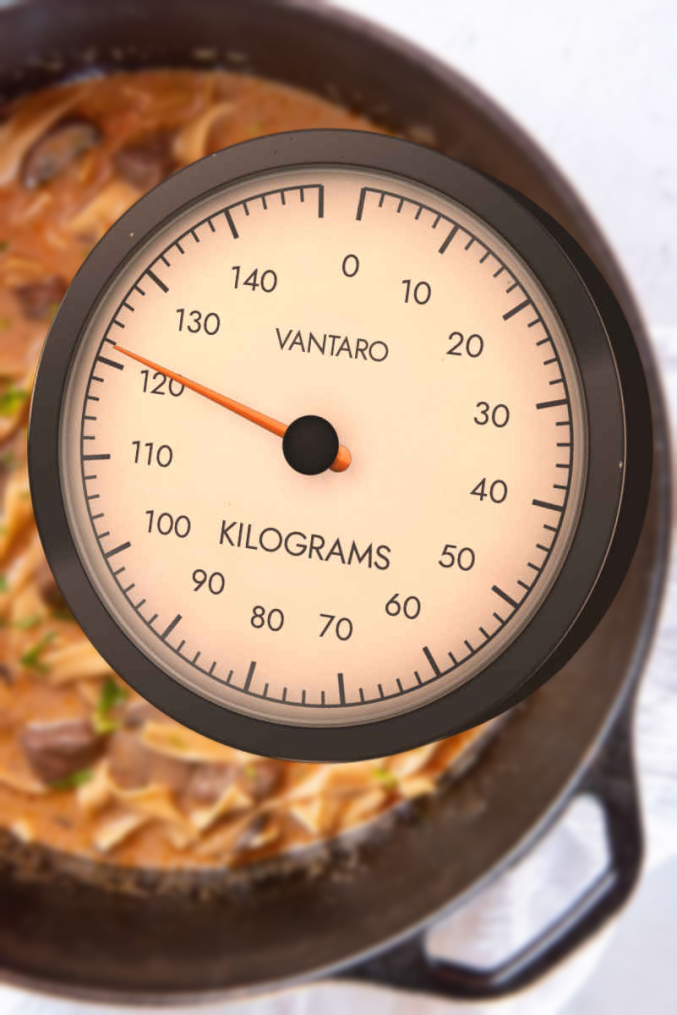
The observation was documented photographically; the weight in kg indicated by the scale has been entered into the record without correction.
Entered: 122 kg
